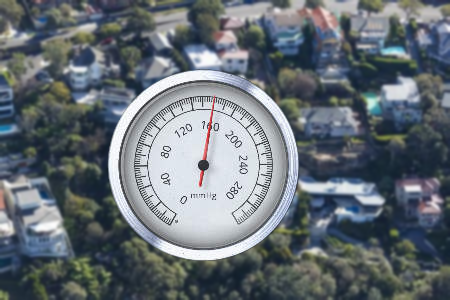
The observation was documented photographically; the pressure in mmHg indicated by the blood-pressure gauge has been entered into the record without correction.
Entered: 160 mmHg
